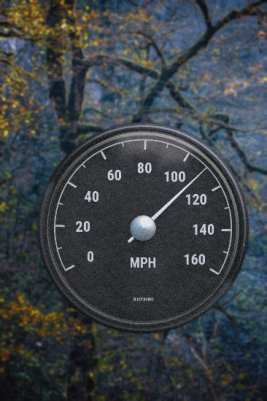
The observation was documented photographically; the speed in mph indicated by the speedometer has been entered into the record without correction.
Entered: 110 mph
